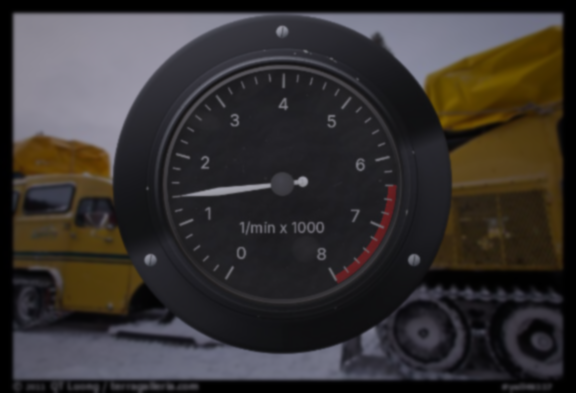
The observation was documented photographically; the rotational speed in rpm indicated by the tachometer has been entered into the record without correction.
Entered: 1400 rpm
